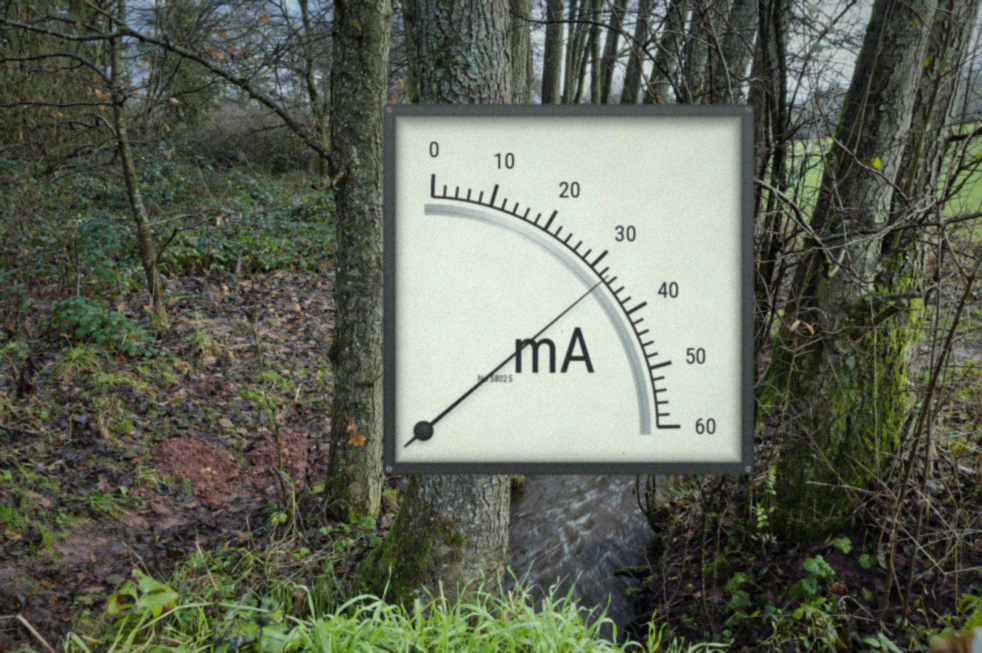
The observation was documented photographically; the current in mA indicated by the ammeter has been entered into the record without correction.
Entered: 33 mA
